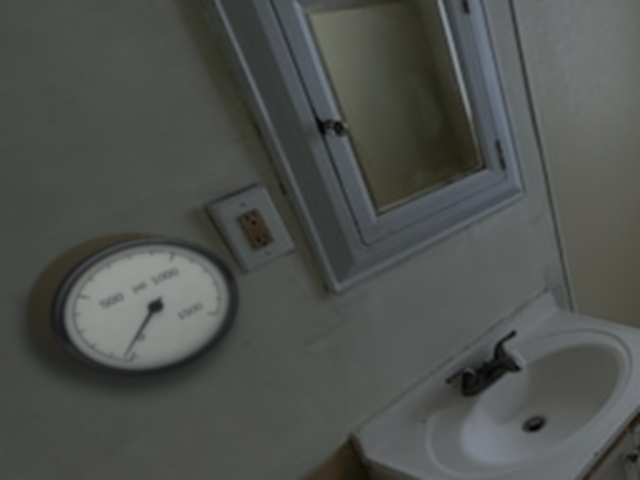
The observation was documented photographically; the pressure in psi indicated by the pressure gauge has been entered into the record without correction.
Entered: 50 psi
